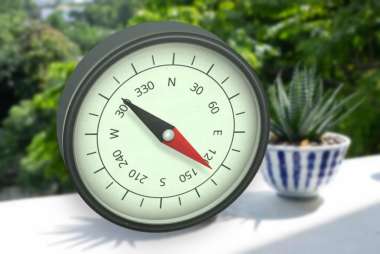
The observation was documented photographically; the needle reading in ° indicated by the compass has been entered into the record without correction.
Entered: 127.5 °
